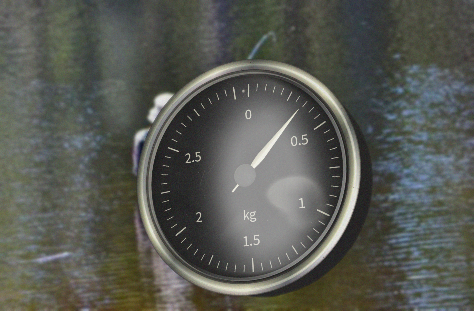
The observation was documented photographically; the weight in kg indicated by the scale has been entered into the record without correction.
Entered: 0.35 kg
